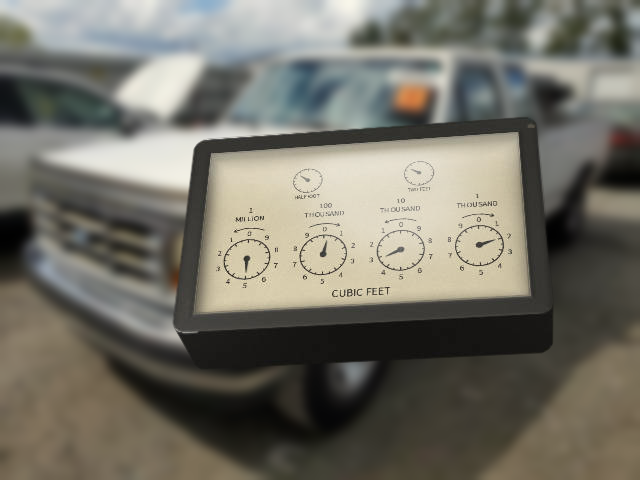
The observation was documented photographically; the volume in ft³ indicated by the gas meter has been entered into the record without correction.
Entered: 503200 ft³
